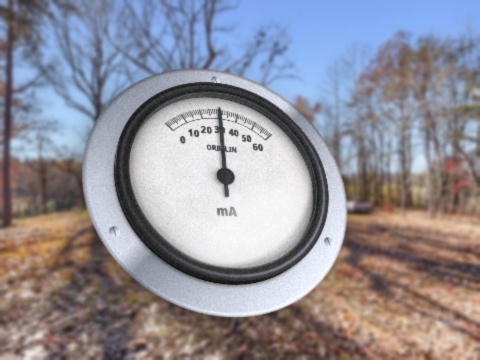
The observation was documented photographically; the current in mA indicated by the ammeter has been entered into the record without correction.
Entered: 30 mA
